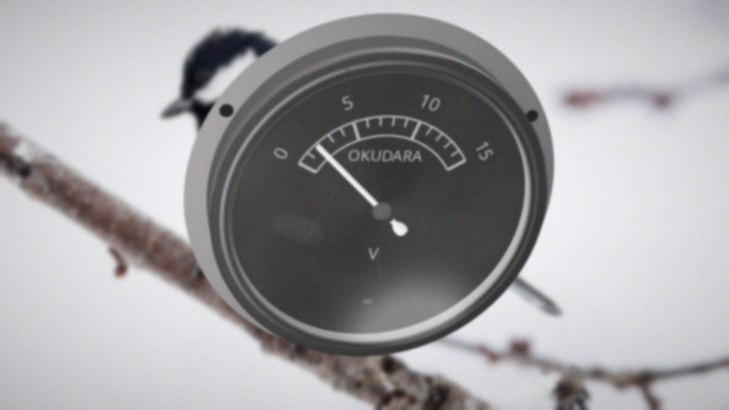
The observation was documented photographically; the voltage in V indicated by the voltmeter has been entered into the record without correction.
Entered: 2 V
